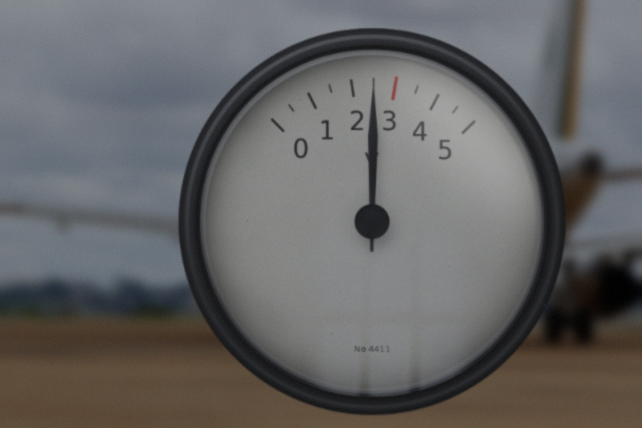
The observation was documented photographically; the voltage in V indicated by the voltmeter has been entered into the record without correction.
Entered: 2.5 V
